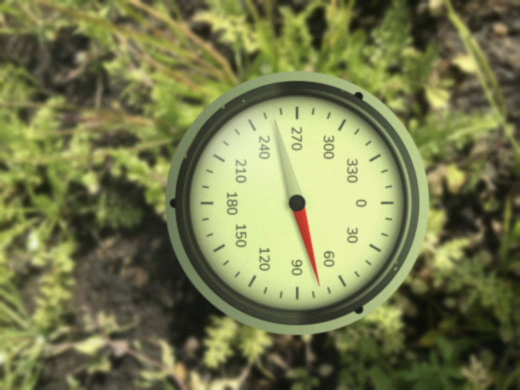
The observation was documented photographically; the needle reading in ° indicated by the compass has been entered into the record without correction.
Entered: 75 °
